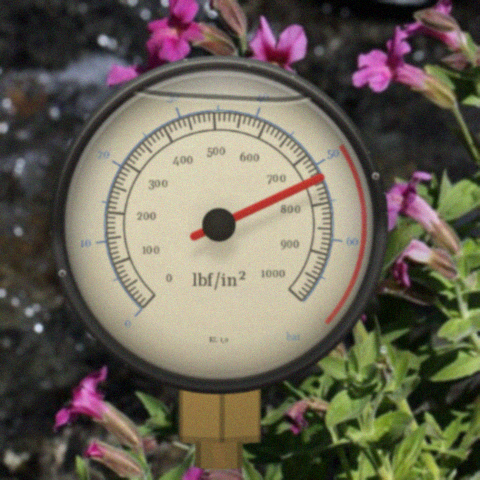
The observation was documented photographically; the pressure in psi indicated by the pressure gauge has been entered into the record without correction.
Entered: 750 psi
